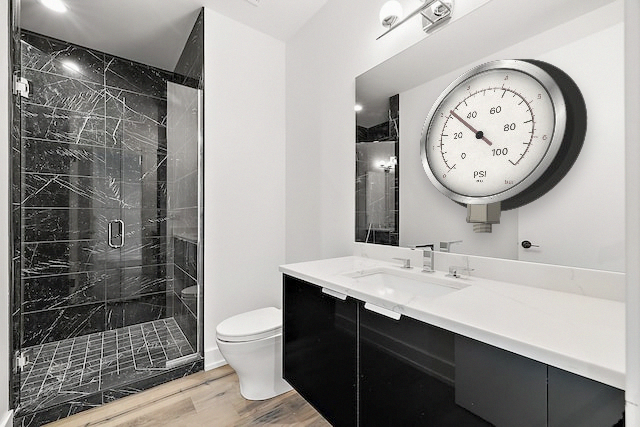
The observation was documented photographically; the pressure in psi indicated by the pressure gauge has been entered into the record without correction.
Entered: 32.5 psi
